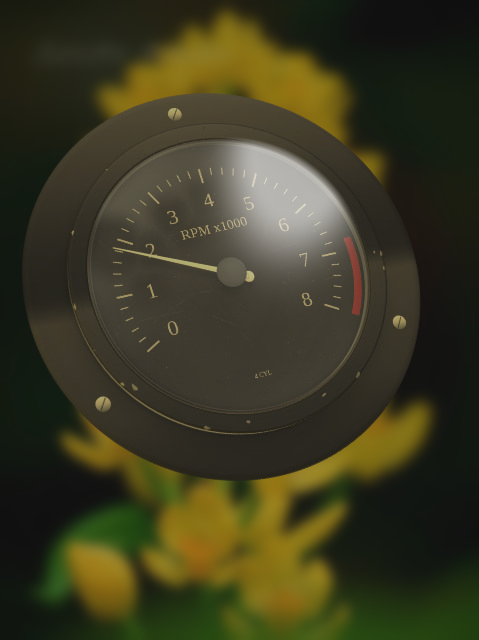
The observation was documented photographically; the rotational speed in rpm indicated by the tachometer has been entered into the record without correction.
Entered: 1800 rpm
